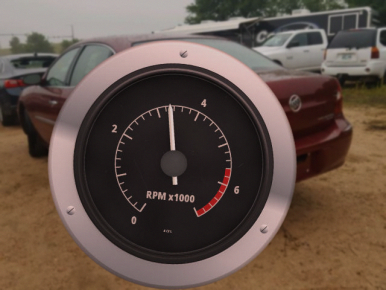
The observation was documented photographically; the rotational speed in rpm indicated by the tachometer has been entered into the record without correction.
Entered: 3300 rpm
